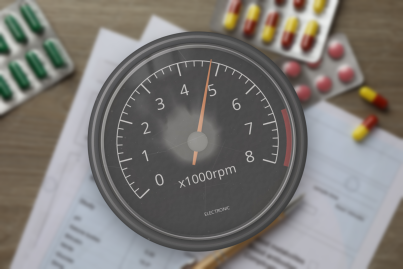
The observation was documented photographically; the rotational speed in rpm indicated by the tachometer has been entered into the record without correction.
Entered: 4800 rpm
